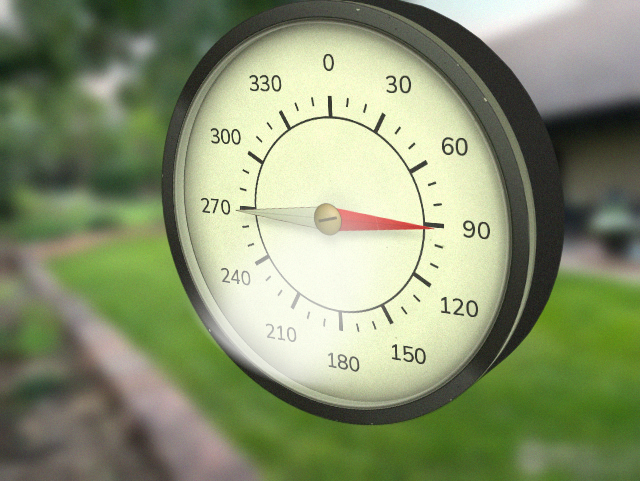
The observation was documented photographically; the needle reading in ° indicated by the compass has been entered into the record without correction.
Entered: 90 °
